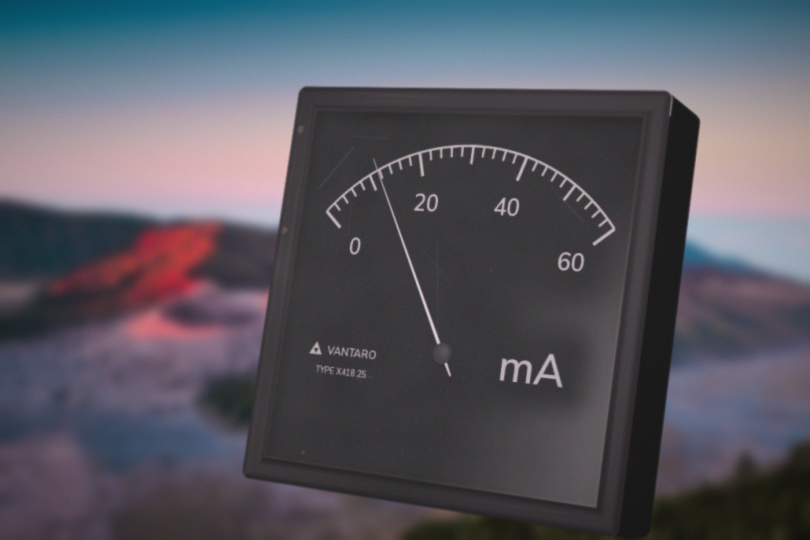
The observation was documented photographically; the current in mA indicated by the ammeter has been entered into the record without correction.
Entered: 12 mA
